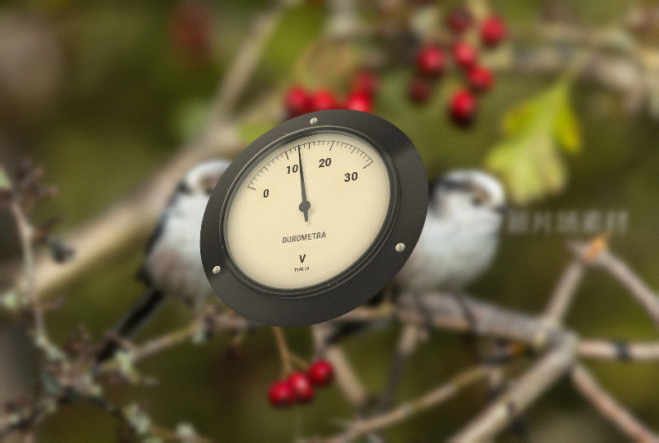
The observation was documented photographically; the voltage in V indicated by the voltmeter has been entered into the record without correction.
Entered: 13 V
